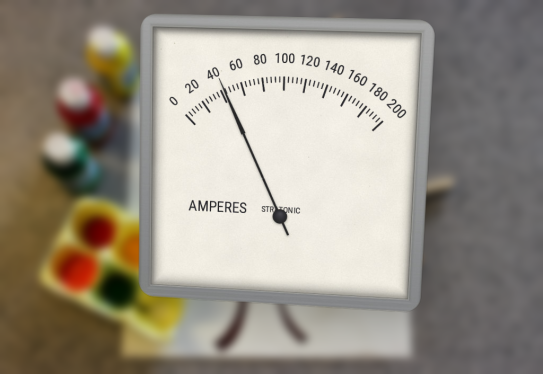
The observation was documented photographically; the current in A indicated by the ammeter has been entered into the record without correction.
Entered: 44 A
